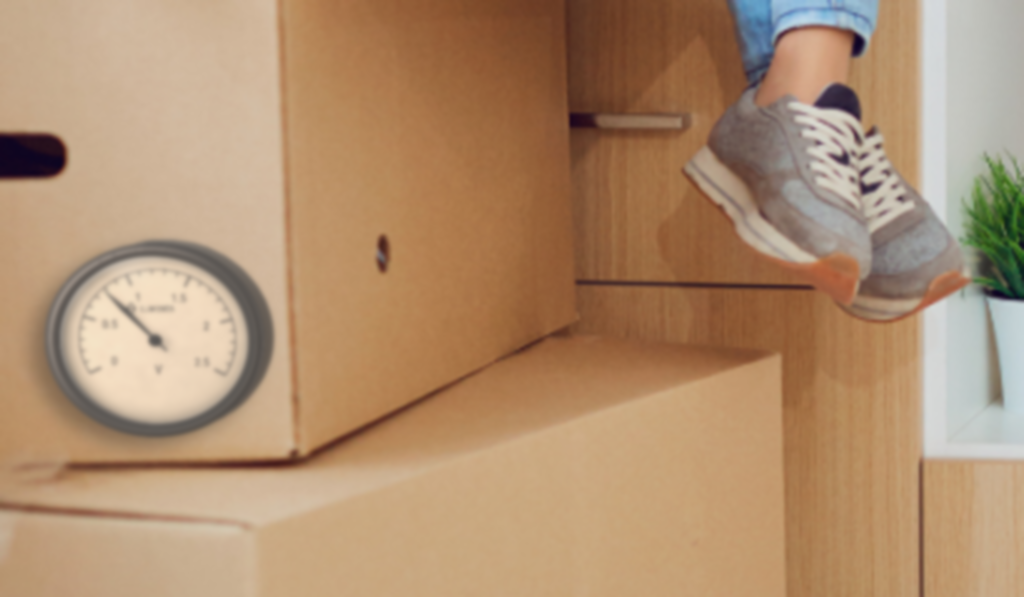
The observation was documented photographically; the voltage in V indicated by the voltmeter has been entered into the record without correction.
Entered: 0.8 V
